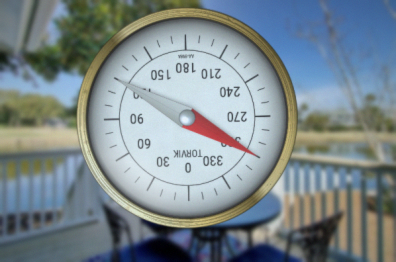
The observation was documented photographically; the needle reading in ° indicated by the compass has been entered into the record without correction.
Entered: 300 °
